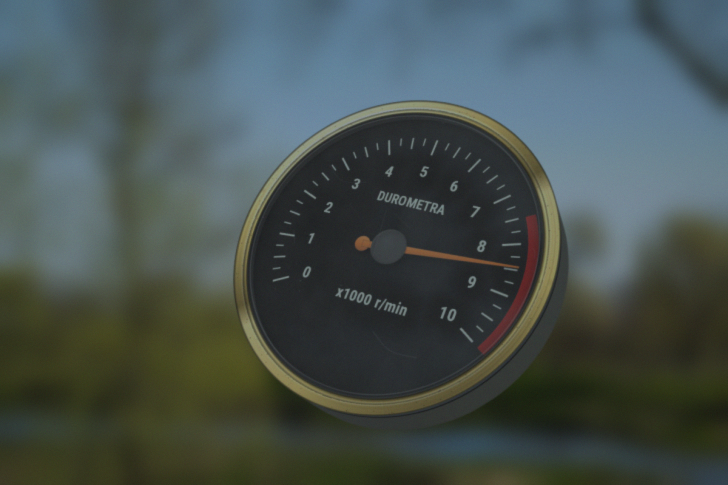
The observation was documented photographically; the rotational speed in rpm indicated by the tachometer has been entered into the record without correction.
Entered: 8500 rpm
